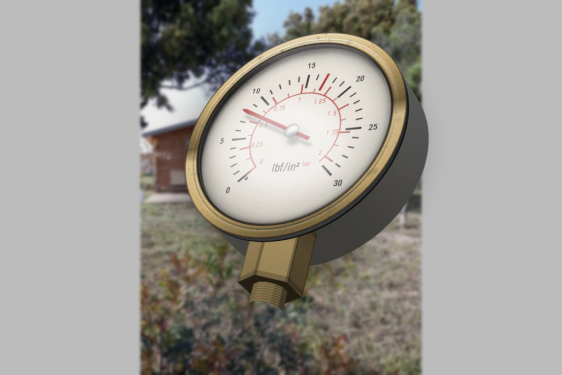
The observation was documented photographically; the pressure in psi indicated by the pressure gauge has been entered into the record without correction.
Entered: 8 psi
